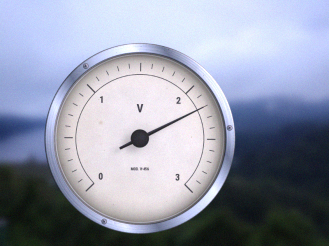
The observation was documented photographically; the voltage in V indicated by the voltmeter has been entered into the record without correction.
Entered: 2.2 V
